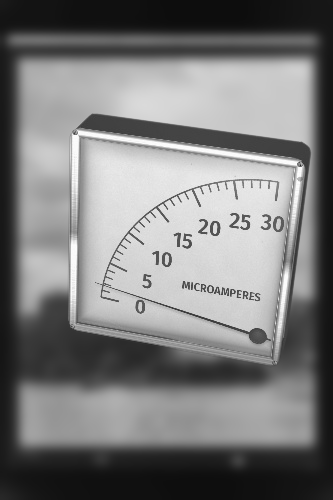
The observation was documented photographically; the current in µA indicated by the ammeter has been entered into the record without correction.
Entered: 2 µA
